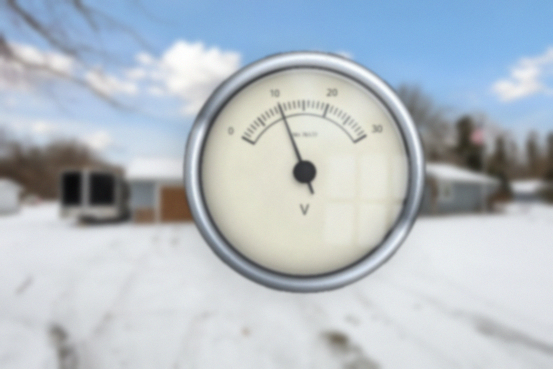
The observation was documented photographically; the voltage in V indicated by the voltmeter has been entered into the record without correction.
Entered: 10 V
